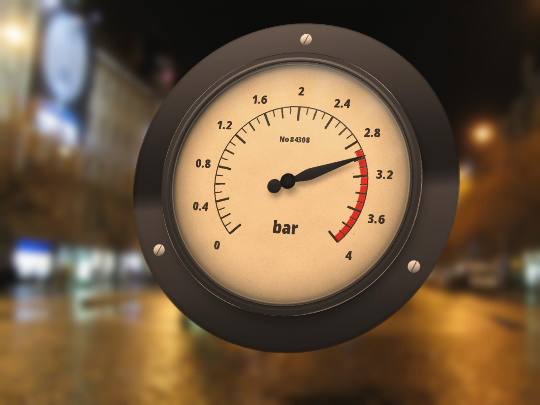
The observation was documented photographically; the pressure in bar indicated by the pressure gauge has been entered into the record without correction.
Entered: 3 bar
